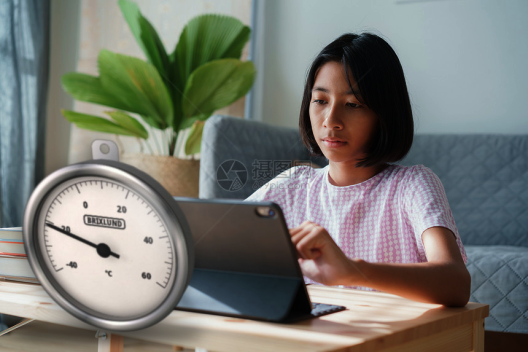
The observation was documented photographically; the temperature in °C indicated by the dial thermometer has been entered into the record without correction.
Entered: -20 °C
